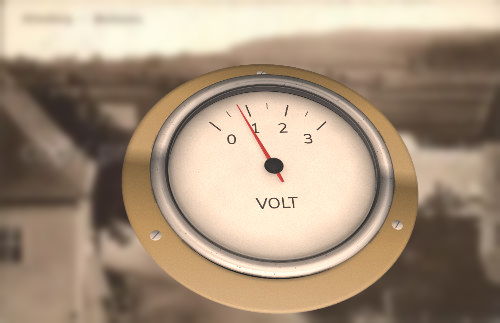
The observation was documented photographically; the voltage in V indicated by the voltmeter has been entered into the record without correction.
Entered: 0.75 V
